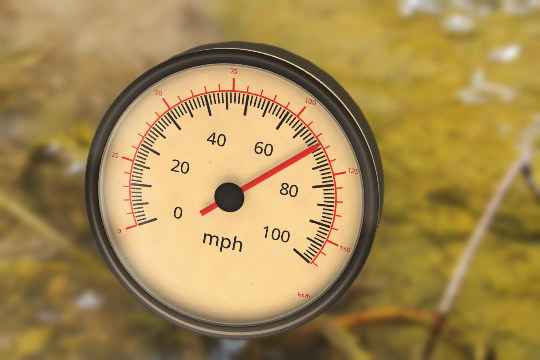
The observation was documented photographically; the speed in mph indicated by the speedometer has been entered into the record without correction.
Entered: 70 mph
